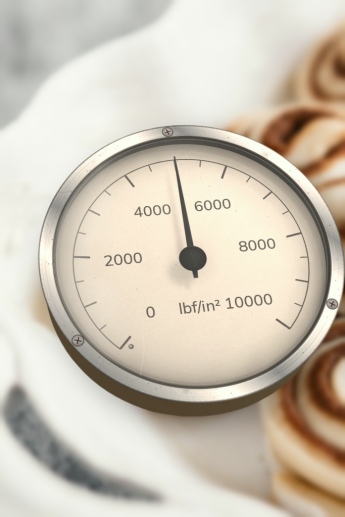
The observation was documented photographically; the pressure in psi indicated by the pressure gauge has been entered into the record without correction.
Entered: 5000 psi
